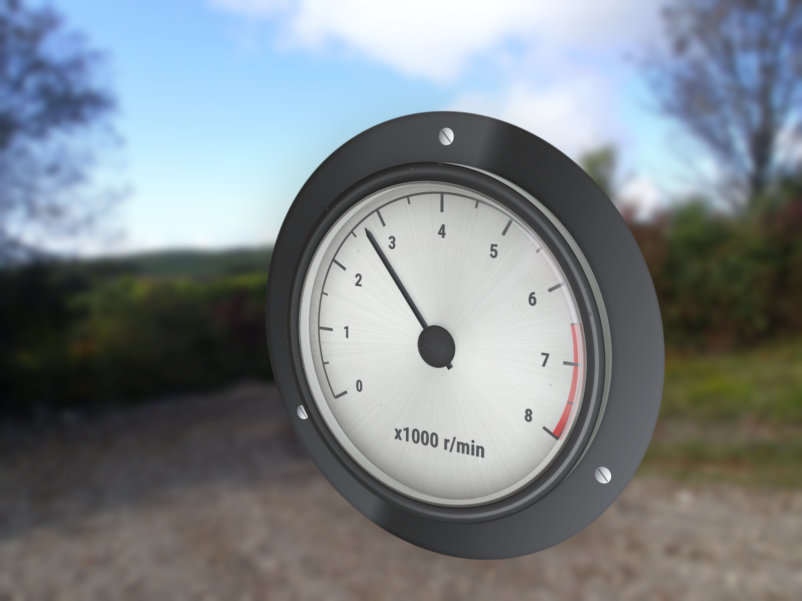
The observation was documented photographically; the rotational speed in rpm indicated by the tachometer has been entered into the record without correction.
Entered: 2750 rpm
